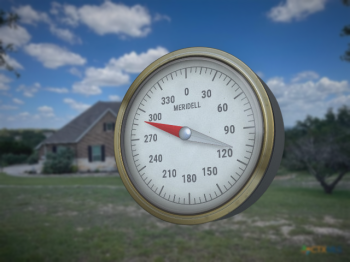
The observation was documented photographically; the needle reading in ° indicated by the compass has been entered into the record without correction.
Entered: 290 °
